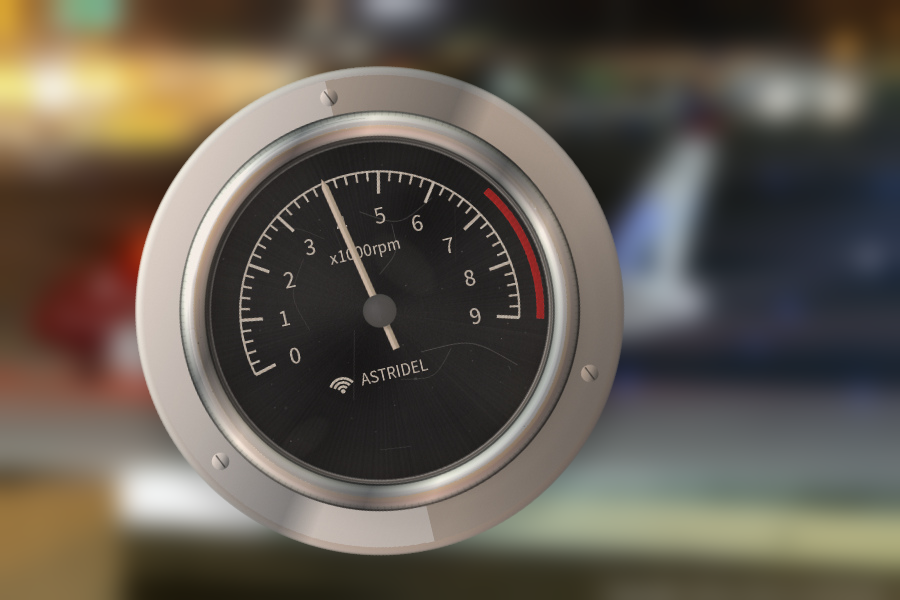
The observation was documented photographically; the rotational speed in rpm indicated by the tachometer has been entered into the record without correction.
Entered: 4000 rpm
